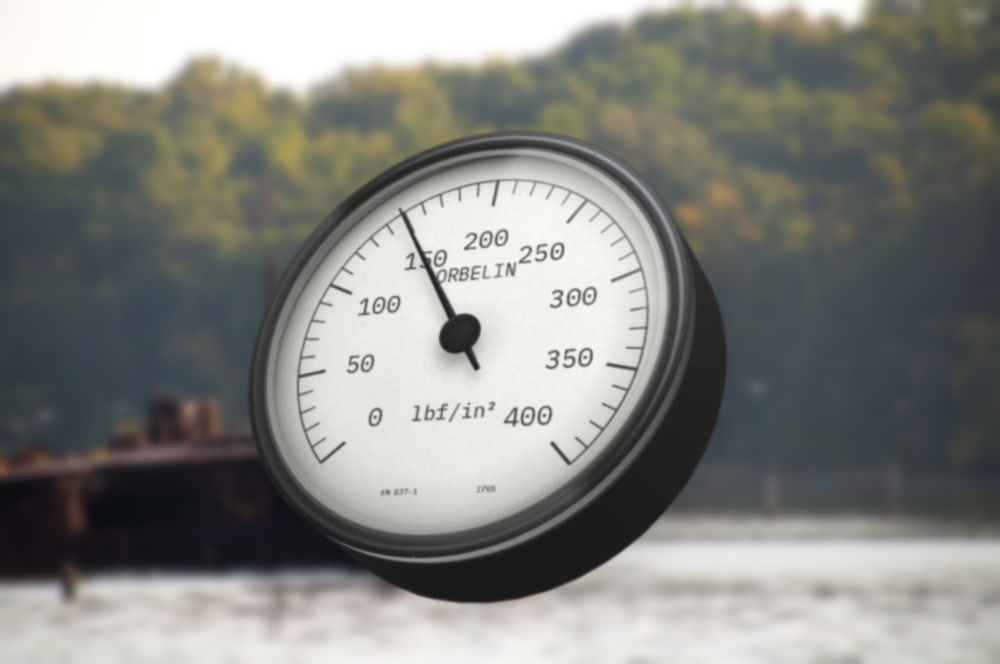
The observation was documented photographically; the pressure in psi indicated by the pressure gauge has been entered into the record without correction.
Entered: 150 psi
